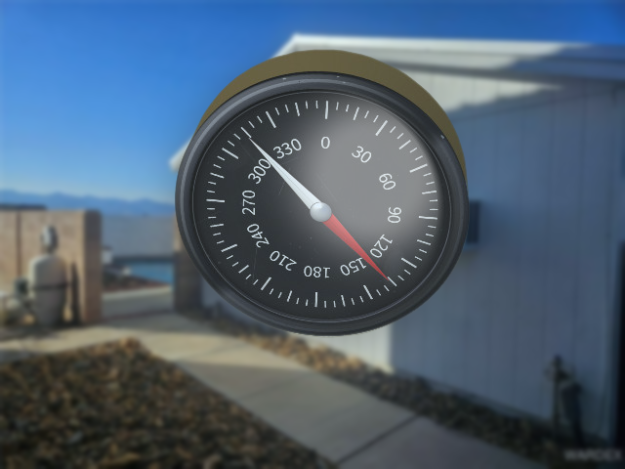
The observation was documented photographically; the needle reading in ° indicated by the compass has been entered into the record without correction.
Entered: 135 °
